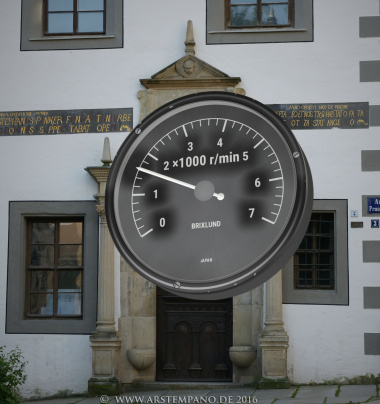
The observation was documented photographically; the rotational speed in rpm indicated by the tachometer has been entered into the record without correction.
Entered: 1600 rpm
